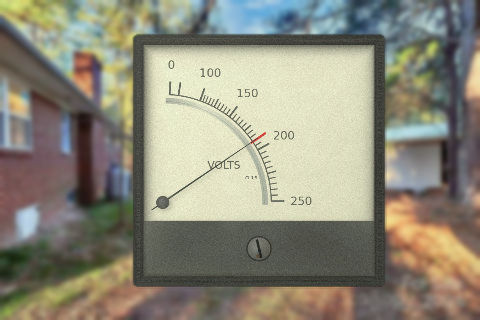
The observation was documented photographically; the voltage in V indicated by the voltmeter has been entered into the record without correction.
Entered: 190 V
